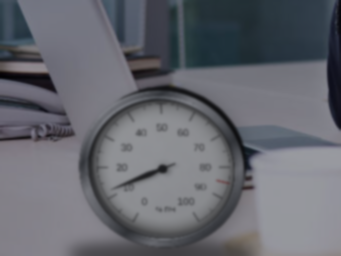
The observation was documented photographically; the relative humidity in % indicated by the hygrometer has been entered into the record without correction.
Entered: 12.5 %
